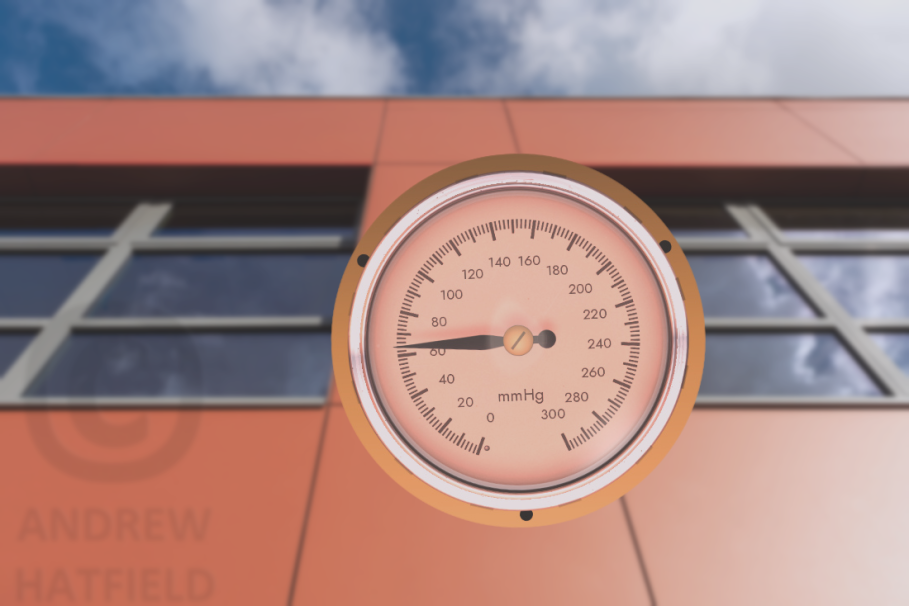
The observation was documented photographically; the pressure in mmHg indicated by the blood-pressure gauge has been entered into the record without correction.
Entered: 64 mmHg
